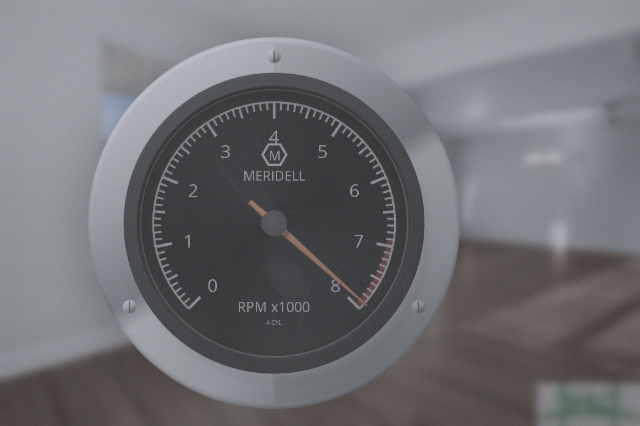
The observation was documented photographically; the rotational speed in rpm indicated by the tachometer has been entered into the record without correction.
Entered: 7900 rpm
